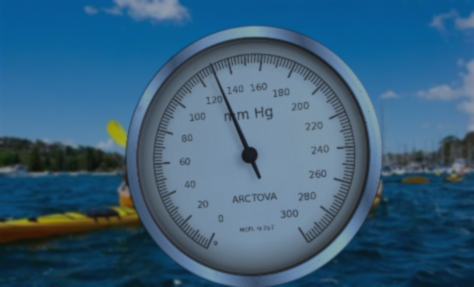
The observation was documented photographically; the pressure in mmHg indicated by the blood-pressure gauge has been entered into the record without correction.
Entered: 130 mmHg
